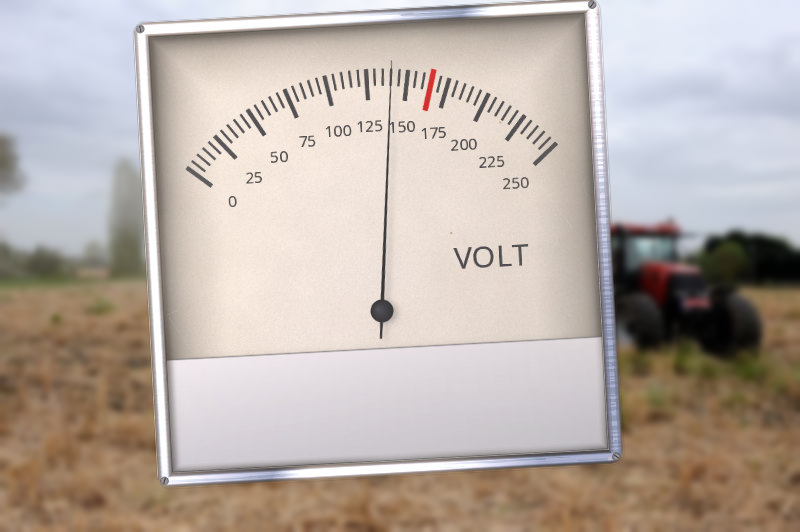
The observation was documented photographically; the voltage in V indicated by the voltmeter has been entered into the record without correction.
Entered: 140 V
